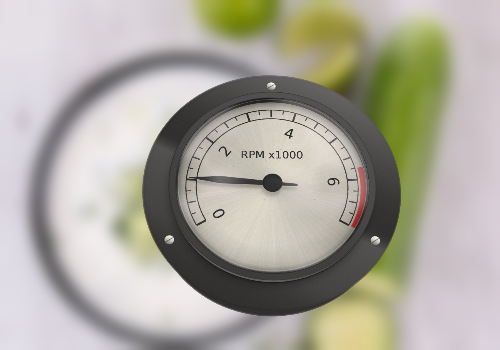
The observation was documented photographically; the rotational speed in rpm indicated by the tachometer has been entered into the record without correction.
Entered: 1000 rpm
